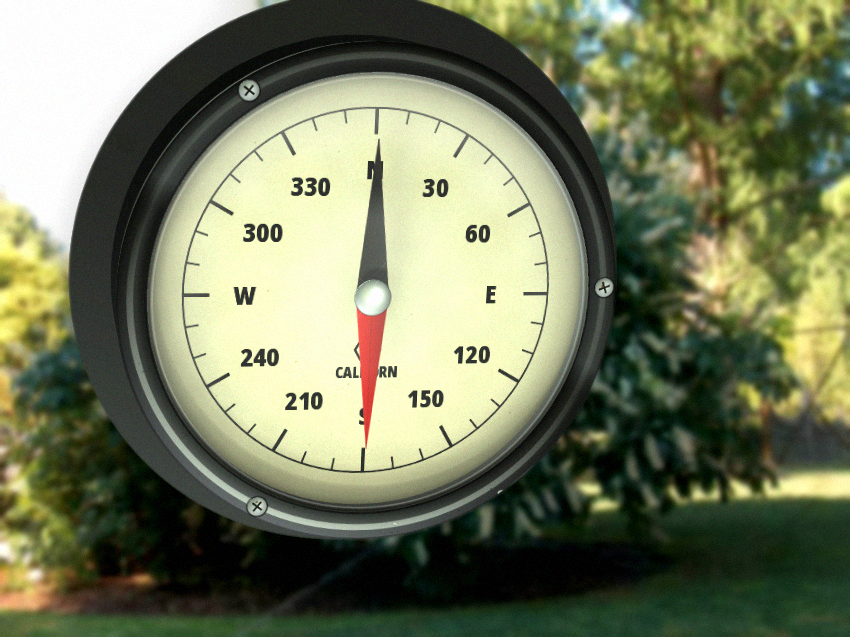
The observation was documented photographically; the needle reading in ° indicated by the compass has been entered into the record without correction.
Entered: 180 °
